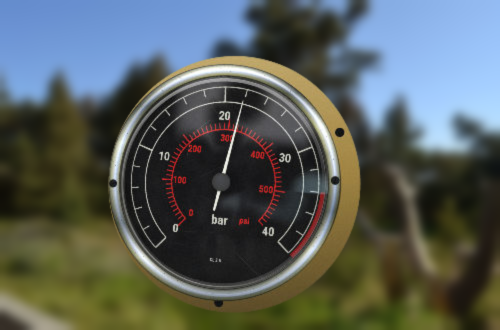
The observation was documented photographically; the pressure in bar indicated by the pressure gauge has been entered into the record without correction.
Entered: 22 bar
